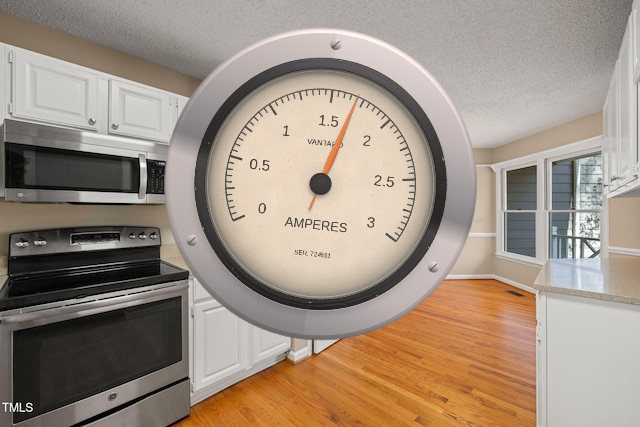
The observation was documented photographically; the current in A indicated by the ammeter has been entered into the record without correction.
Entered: 1.7 A
